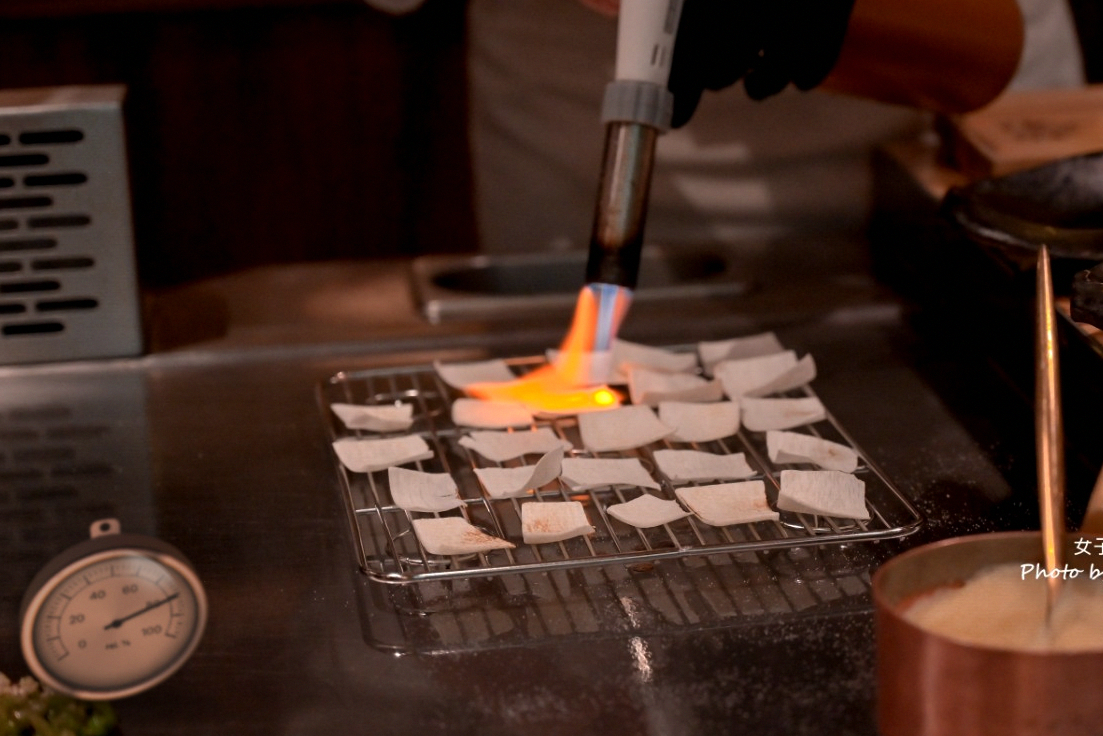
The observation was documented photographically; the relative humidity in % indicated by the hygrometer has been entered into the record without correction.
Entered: 80 %
